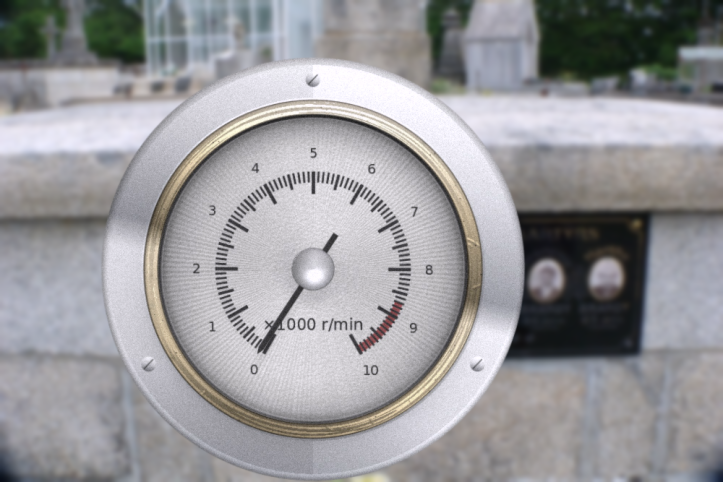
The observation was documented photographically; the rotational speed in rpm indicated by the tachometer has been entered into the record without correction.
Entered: 100 rpm
